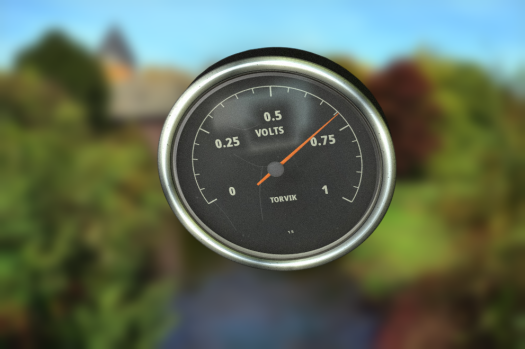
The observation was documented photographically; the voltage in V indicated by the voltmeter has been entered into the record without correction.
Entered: 0.7 V
